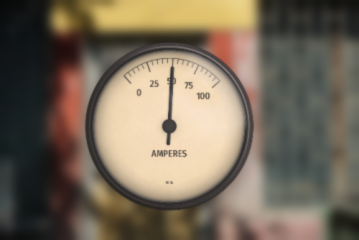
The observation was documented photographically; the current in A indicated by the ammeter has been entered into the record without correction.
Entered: 50 A
